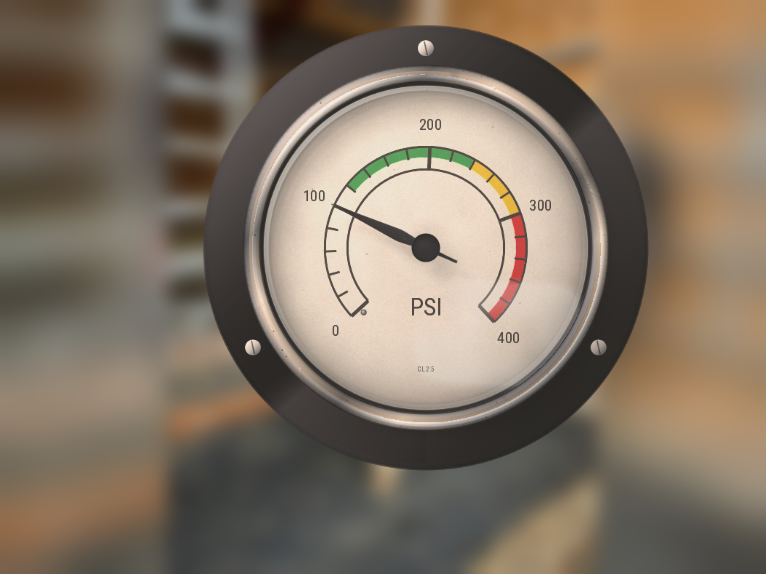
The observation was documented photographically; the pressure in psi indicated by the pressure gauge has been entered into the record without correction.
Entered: 100 psi
